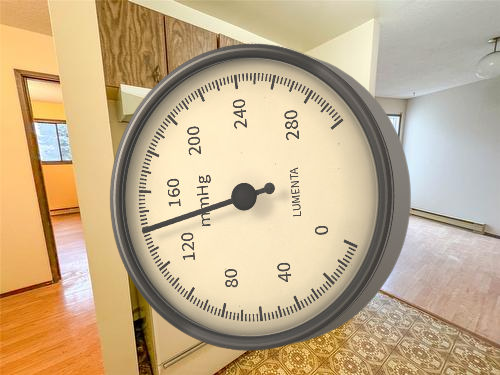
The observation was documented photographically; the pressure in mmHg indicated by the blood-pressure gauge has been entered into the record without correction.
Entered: 140 mmHg
